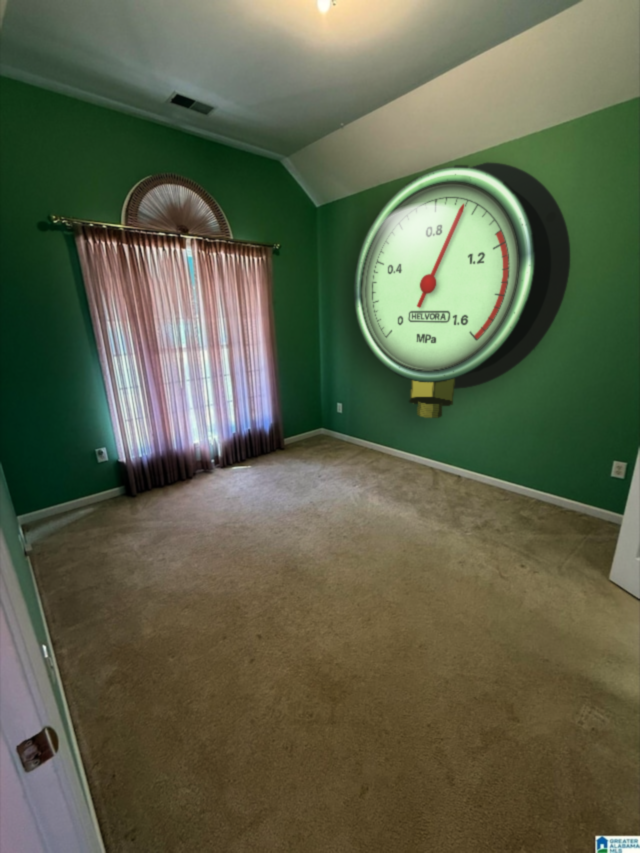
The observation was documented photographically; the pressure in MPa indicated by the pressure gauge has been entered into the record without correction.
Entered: 0.95 MPa
